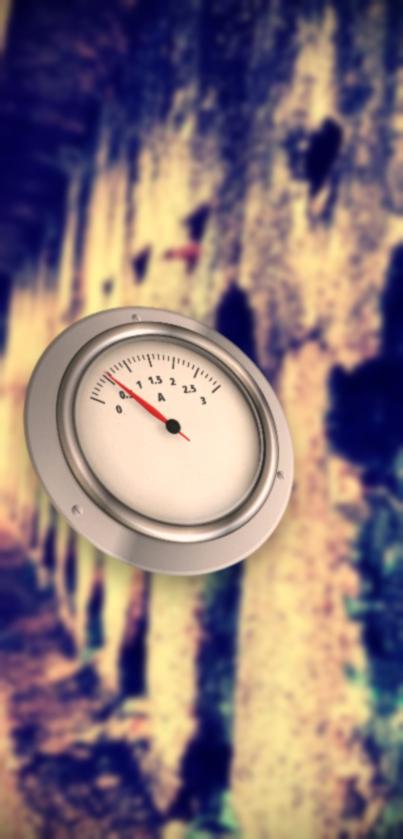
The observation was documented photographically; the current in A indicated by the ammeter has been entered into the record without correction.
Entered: 0.5 A
